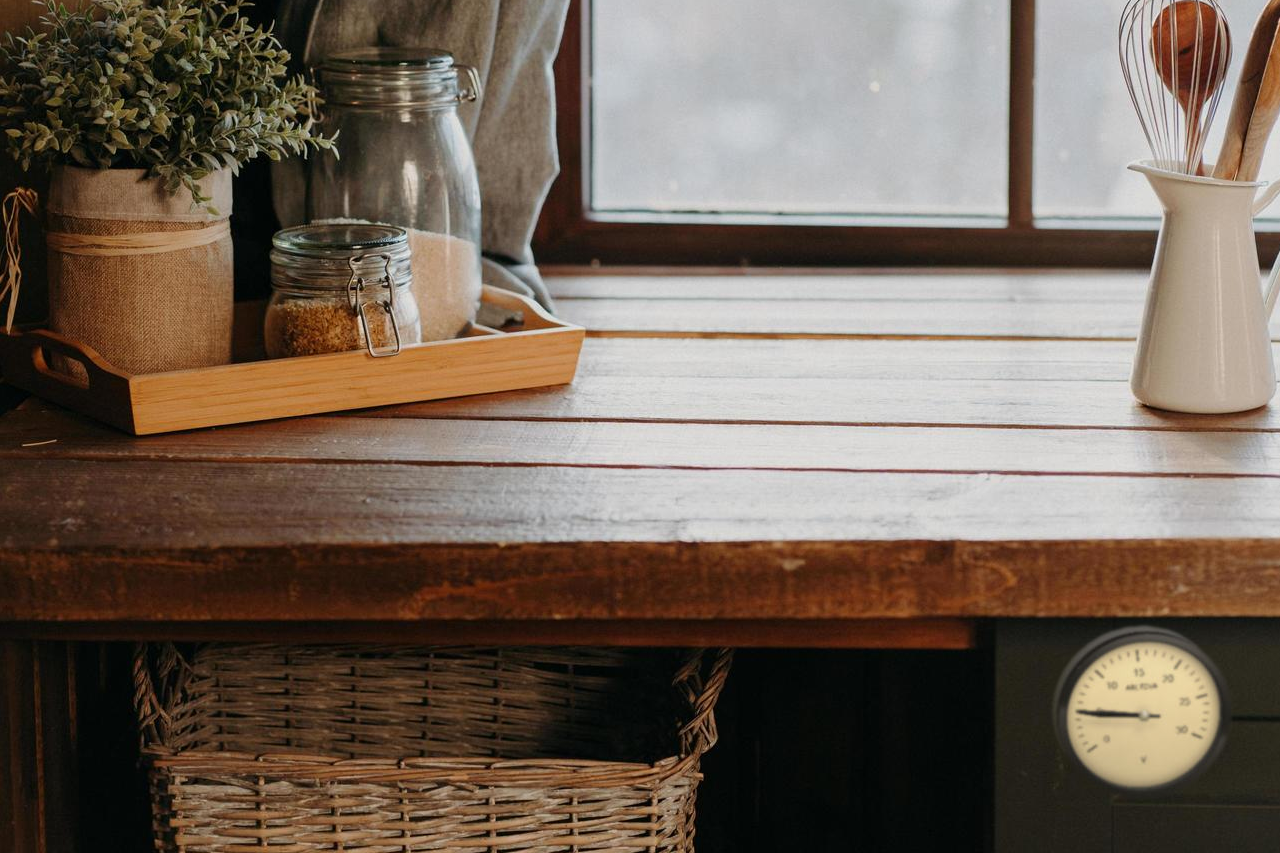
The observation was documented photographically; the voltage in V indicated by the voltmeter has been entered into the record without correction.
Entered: 5 V
